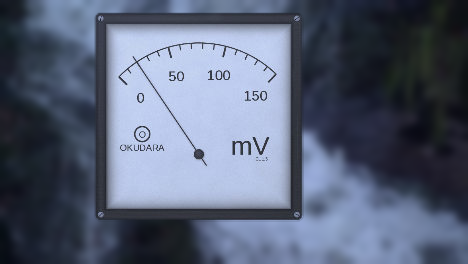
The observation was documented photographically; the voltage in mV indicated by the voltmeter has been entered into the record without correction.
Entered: 20 mV
